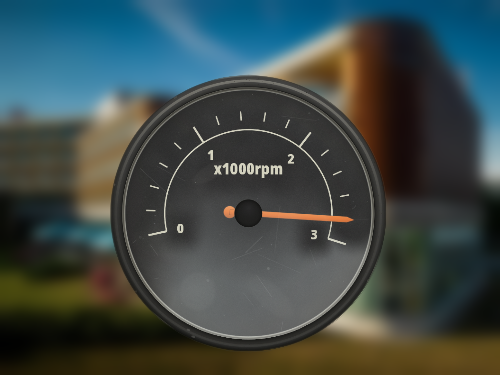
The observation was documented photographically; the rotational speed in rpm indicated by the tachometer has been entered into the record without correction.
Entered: 2800 rpm
